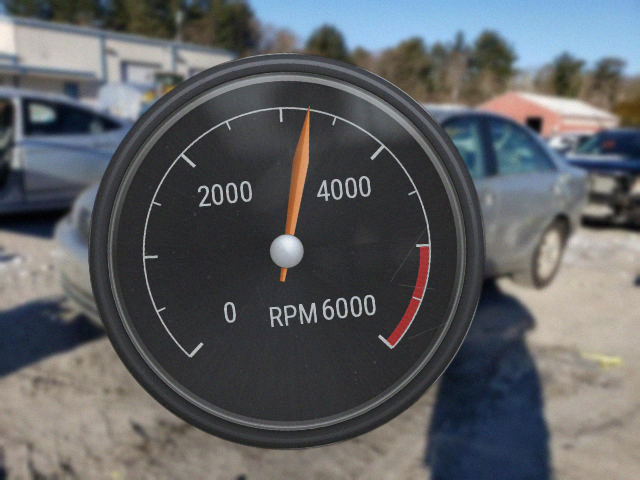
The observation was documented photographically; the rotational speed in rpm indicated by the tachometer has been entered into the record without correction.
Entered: 3250 rpm
